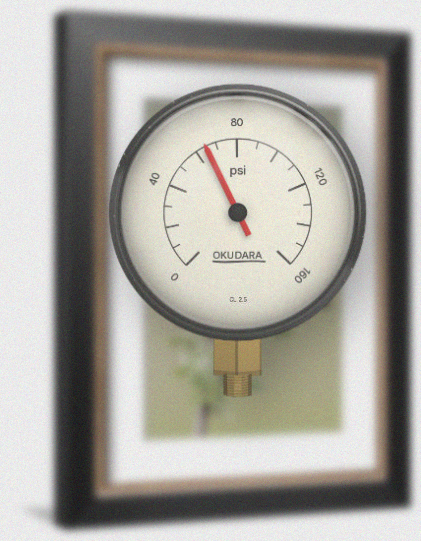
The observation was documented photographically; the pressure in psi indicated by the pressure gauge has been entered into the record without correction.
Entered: 65 psi
